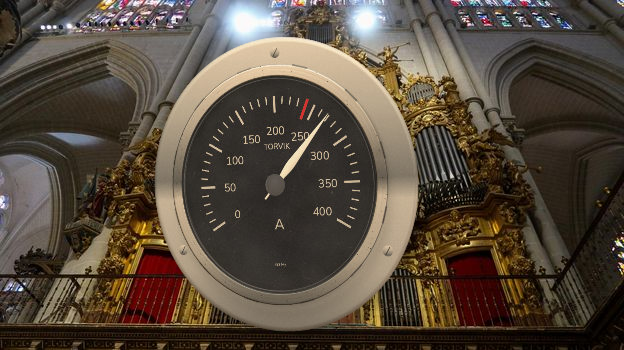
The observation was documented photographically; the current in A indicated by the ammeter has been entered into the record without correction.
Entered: 270 A
